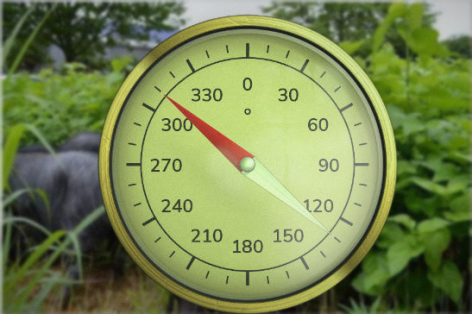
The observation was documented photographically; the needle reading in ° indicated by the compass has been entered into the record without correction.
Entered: 310 °
